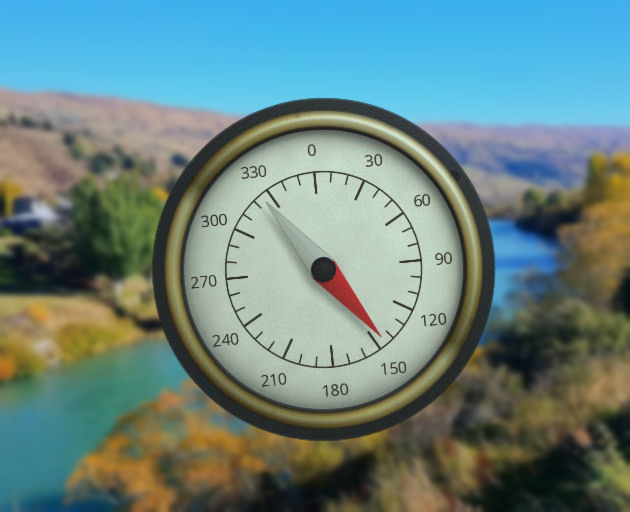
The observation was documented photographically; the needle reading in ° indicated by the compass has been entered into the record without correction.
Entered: 145 °
